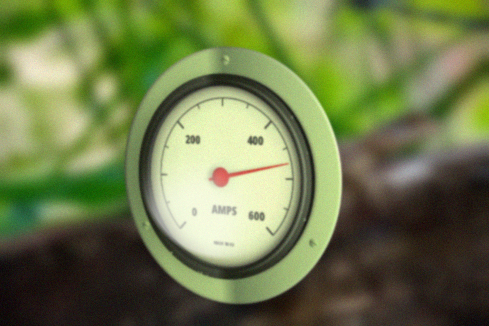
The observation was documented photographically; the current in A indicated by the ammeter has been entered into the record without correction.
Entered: 475 A
